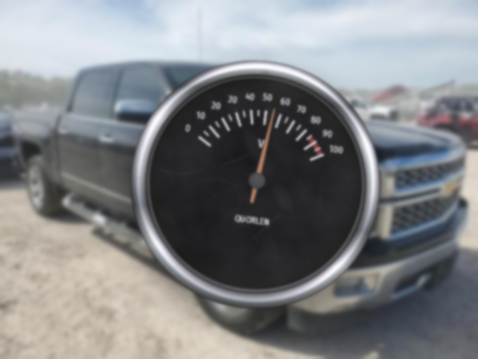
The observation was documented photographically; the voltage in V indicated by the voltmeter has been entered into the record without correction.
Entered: 55 V
